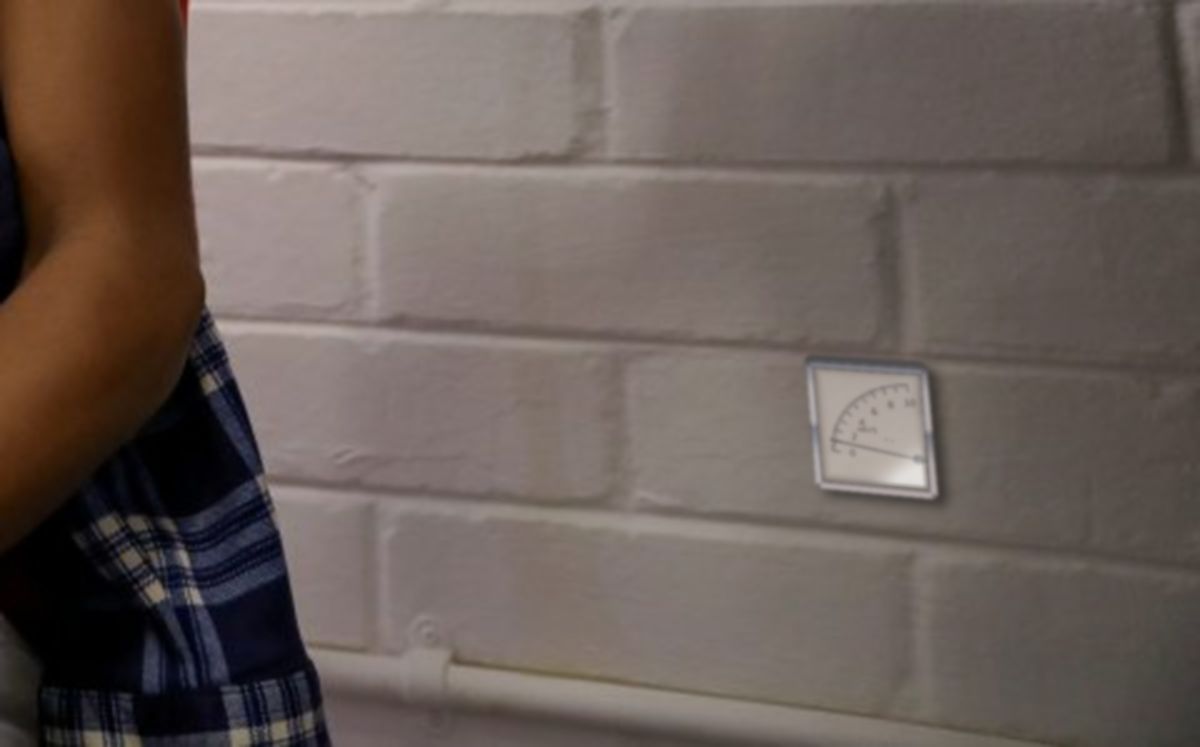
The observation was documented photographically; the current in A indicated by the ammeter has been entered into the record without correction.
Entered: 1 A
